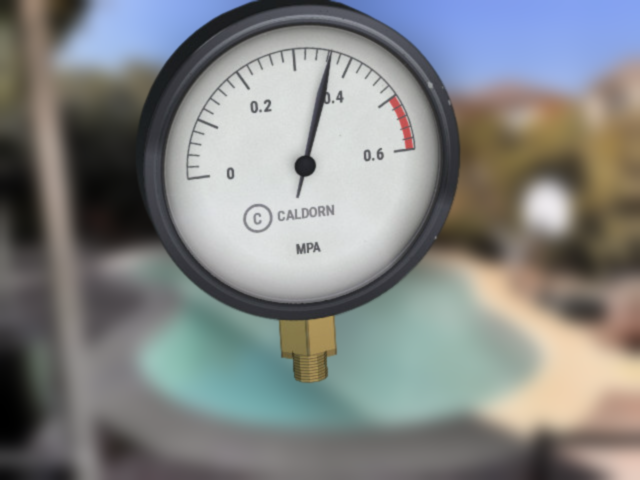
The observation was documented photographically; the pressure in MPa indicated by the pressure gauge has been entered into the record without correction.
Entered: 0.36 MPa
